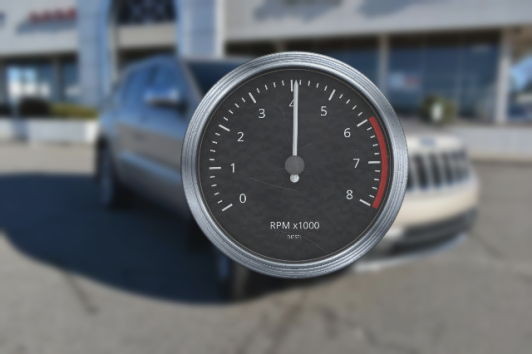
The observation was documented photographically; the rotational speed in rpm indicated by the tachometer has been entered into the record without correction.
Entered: 4100 rpm
